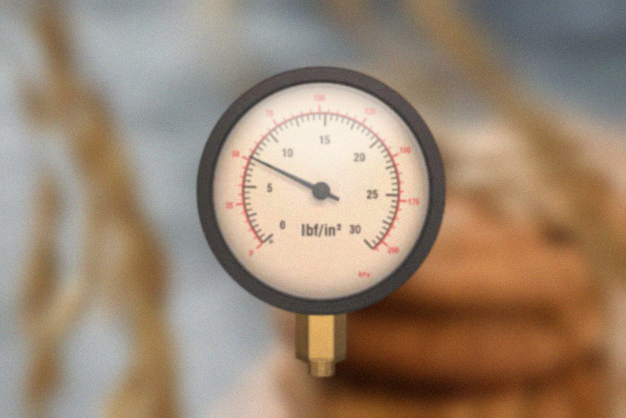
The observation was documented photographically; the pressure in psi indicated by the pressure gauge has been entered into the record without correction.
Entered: 7.5 psi
